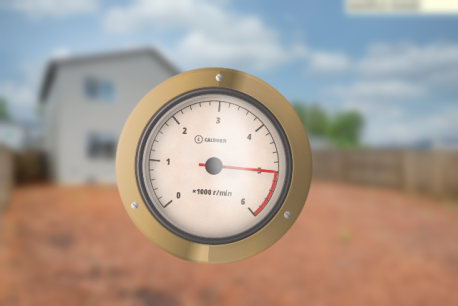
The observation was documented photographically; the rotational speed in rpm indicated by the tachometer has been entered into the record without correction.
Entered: 5000 rpm
